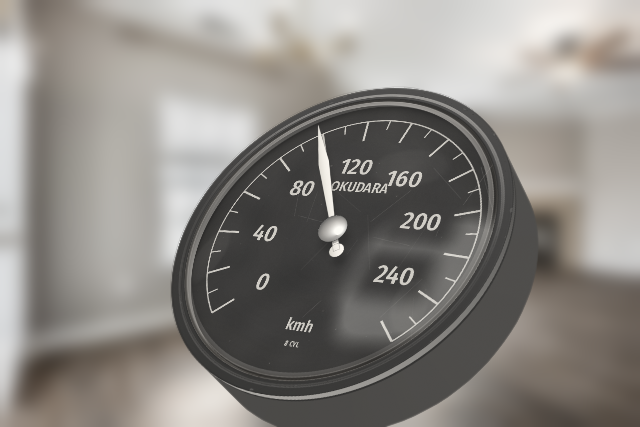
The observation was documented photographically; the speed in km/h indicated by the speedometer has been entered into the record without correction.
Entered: 100 km/h
